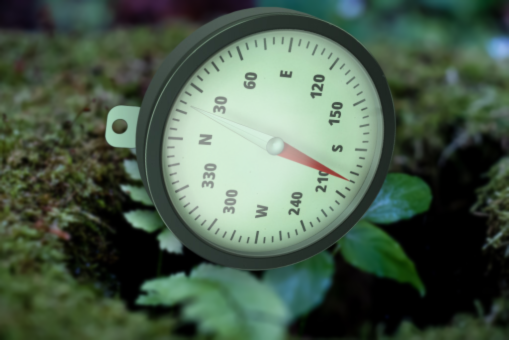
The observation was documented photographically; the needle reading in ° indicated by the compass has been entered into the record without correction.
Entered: 200 °
